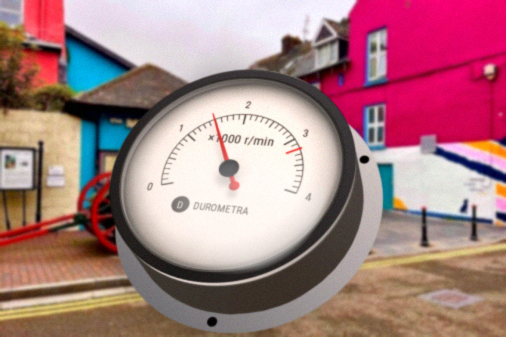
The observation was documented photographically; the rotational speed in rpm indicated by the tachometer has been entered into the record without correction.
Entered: 1500 rpm
